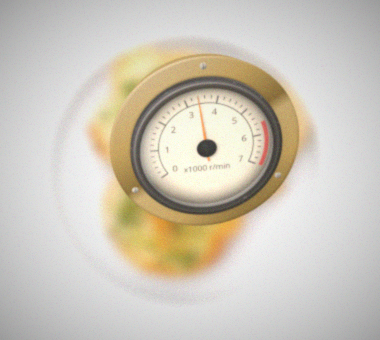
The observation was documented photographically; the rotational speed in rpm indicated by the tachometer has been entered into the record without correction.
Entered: 3400 rpm
